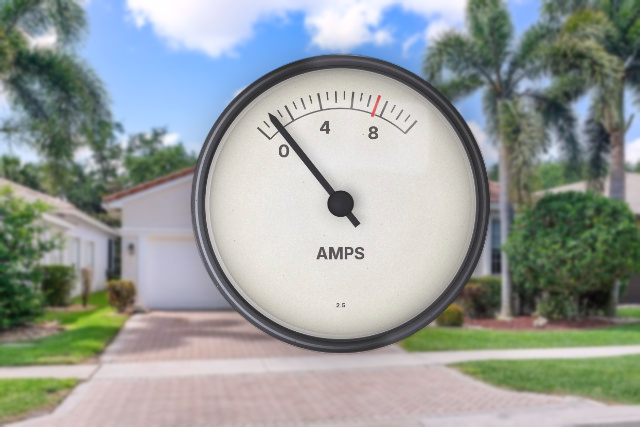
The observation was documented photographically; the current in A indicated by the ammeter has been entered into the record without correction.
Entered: 1 A
